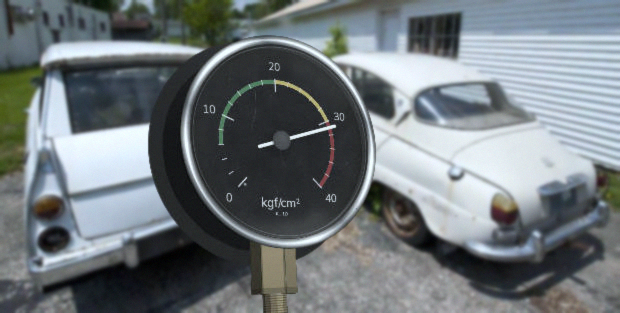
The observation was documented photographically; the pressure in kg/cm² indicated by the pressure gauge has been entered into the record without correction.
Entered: 31 kg/cm²
